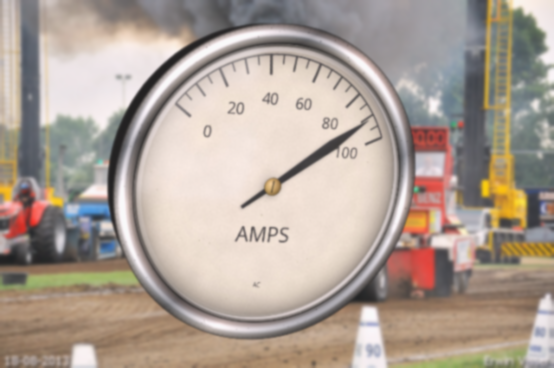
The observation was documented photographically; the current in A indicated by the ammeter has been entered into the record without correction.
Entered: 90 A
